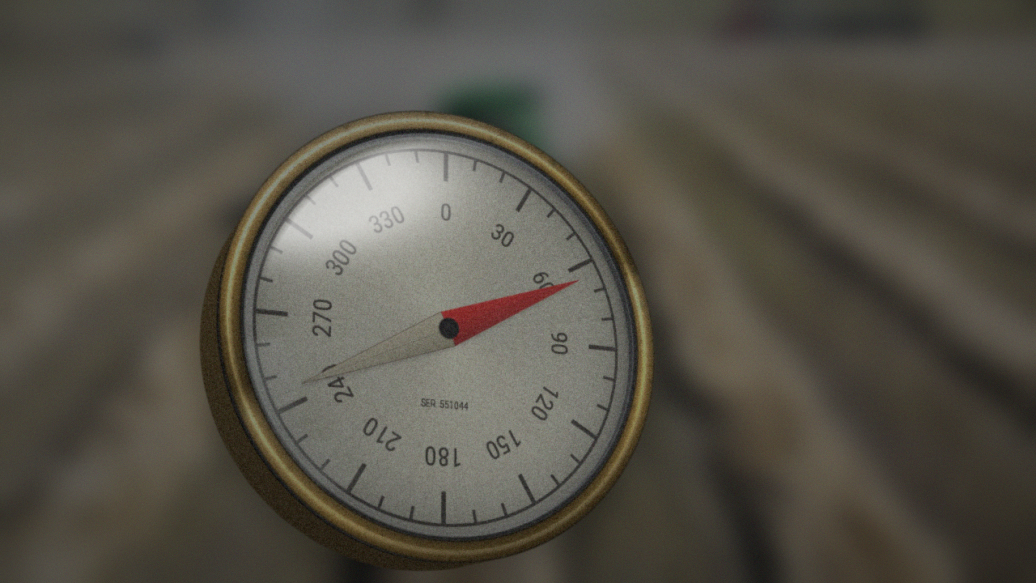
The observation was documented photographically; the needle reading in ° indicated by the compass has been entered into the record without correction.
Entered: 65 °
